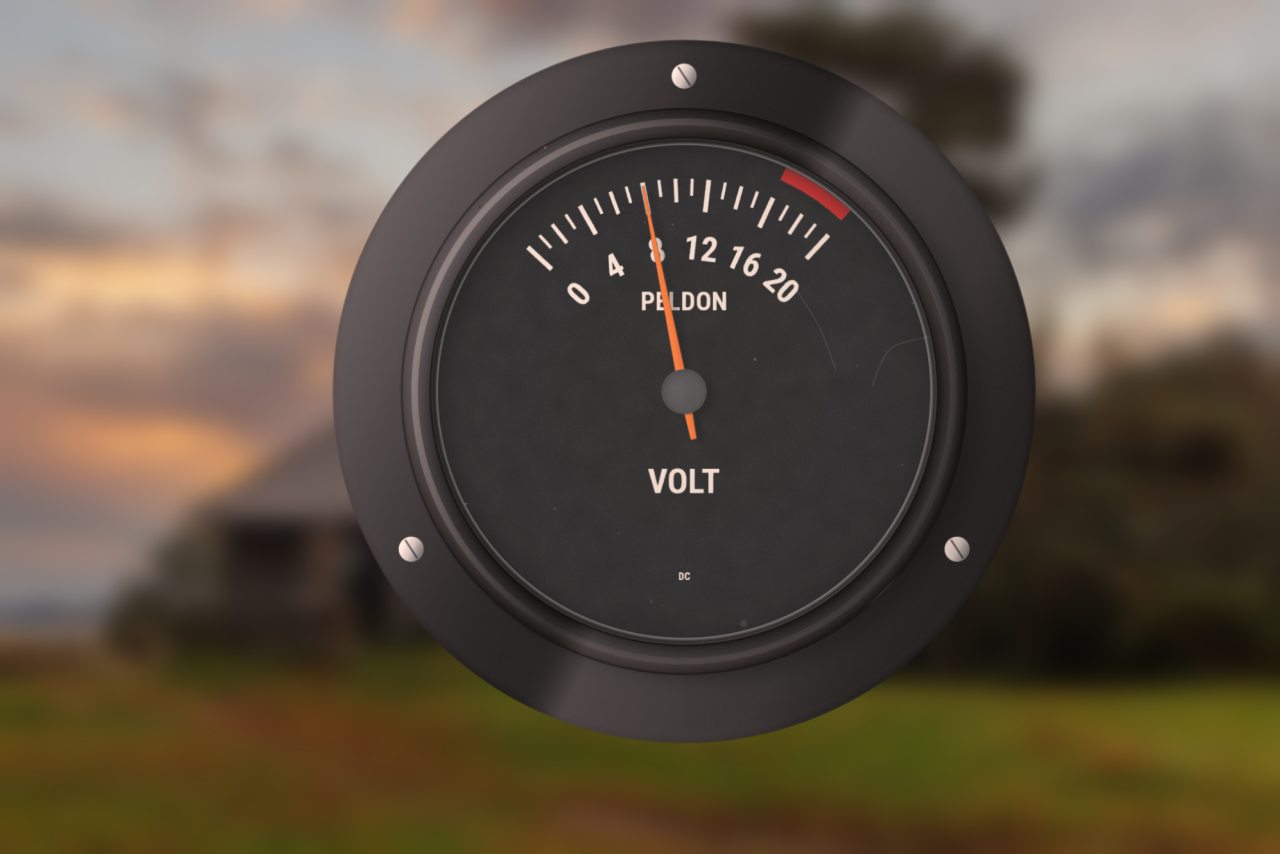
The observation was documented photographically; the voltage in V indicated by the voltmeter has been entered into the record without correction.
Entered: 8 V
